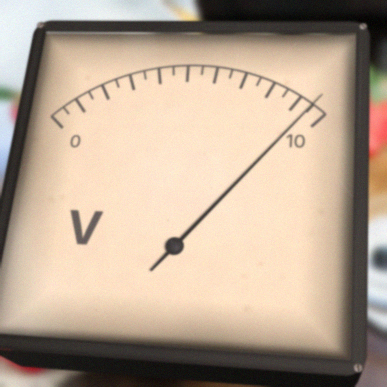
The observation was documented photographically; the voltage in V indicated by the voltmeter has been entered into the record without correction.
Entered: 9.5 V
